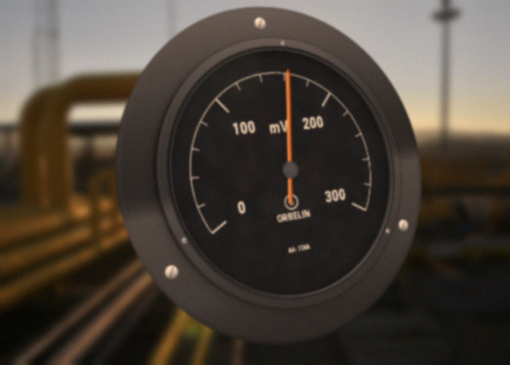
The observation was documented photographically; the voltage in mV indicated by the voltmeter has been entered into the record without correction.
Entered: 160 mV
